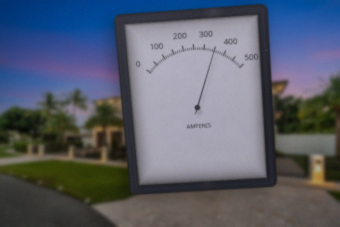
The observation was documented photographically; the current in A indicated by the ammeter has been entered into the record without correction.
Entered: 350 A
